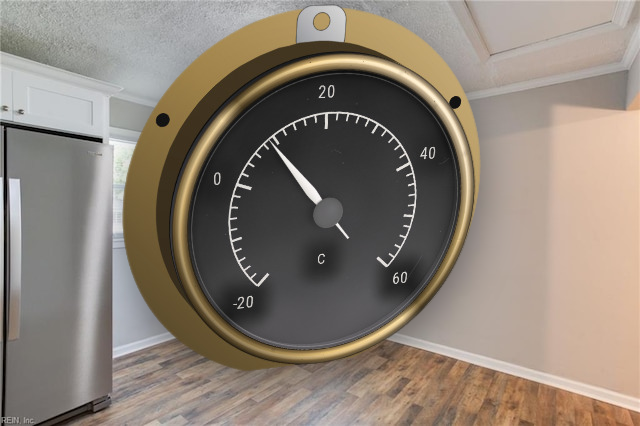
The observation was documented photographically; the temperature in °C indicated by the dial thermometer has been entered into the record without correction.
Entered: 9 °C
